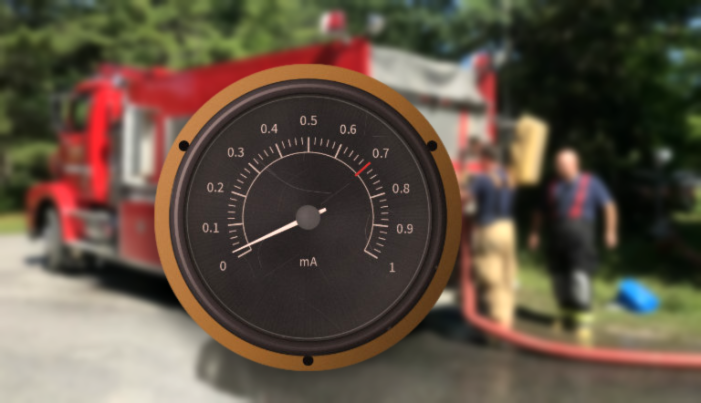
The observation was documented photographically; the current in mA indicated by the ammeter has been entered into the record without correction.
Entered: 0.02 mA
